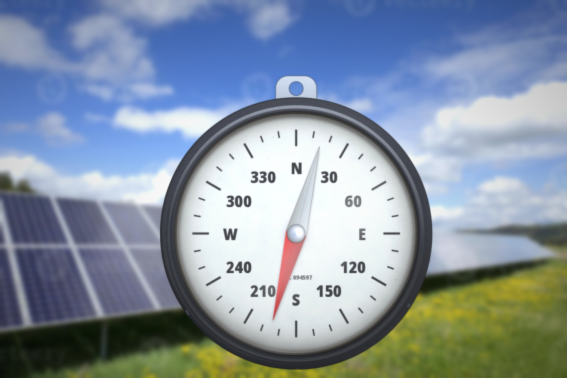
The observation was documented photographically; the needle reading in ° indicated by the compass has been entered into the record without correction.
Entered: 195 °
